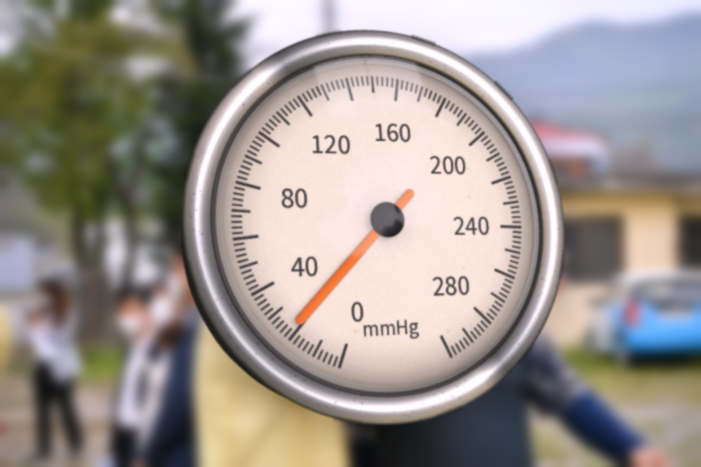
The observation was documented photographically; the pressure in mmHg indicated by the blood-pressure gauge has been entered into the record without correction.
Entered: 22 mmHg
